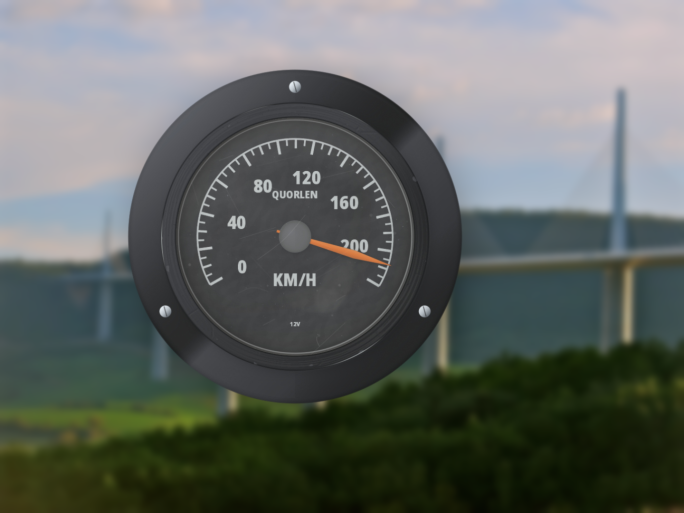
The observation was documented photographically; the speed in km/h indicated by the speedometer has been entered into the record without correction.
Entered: 207.5 km/h
